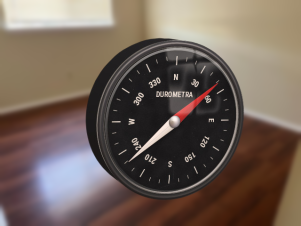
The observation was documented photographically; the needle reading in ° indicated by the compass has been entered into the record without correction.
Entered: 50 °
